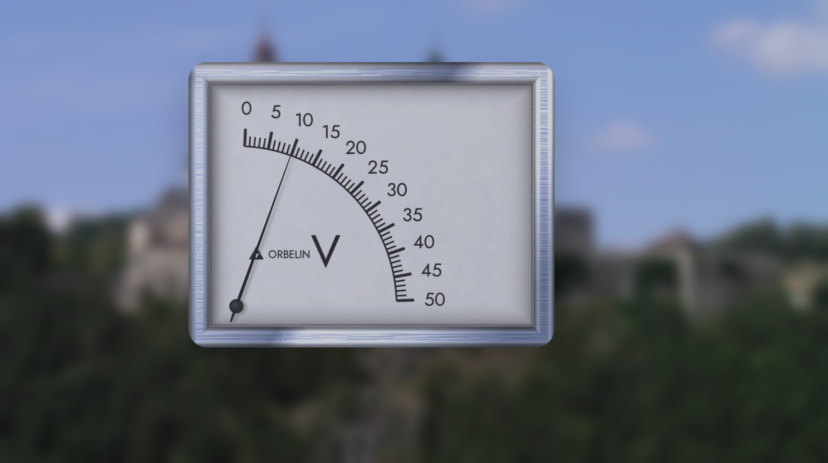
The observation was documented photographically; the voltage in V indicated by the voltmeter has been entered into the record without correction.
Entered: 10 V
